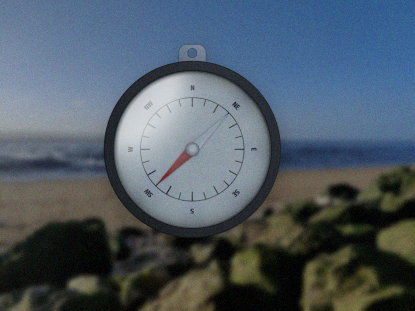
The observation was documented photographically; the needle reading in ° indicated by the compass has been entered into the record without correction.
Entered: 225 °
